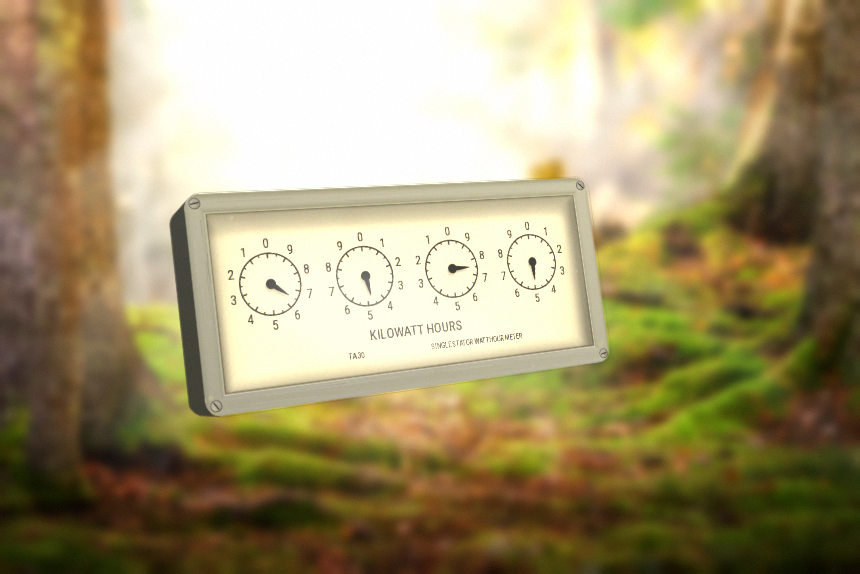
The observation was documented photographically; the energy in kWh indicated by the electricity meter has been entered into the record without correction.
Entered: 6475 kWh
